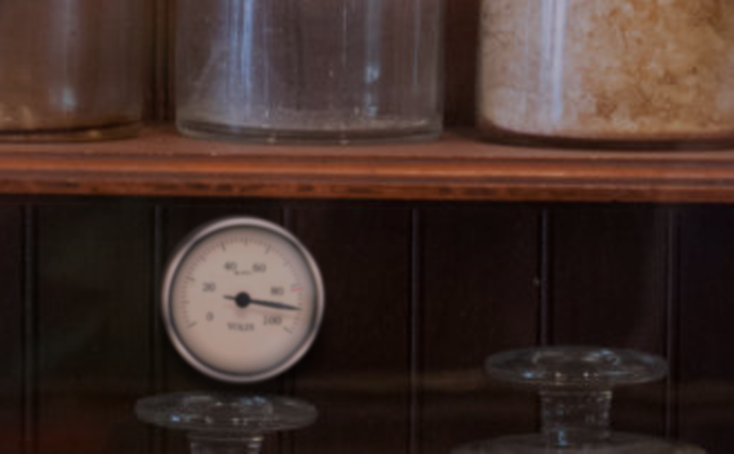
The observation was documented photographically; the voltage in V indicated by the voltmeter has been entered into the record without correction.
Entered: 90 V
